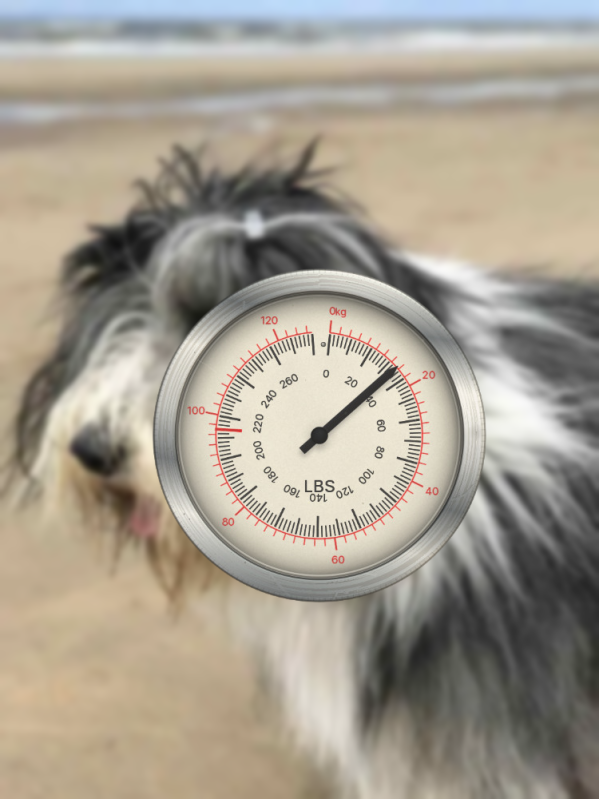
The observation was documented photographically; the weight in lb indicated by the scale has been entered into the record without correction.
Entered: 34 lb
